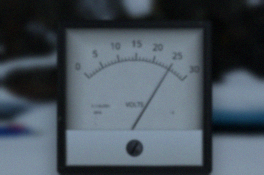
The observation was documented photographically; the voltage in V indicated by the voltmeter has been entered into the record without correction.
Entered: 25 V
